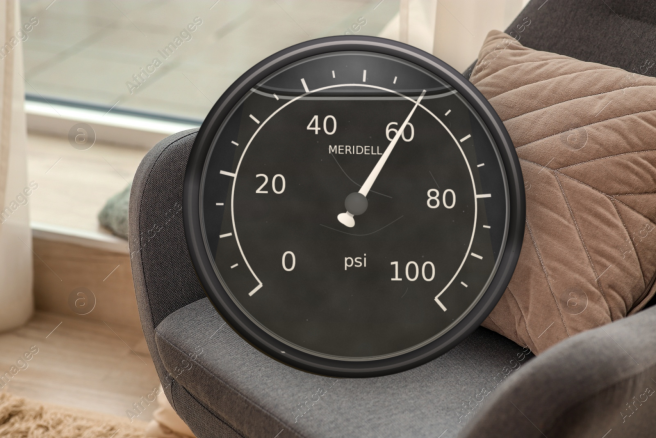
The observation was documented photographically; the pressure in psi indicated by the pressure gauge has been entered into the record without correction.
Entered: 60 psi
